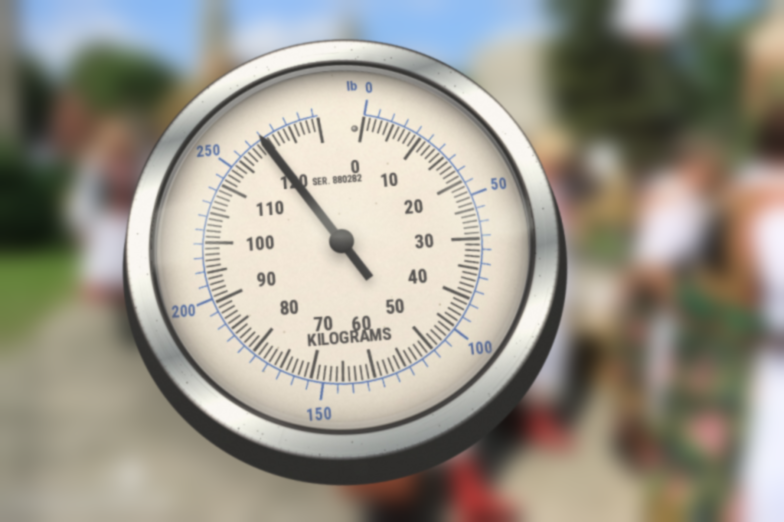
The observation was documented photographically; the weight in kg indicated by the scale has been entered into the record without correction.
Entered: 120 kg
